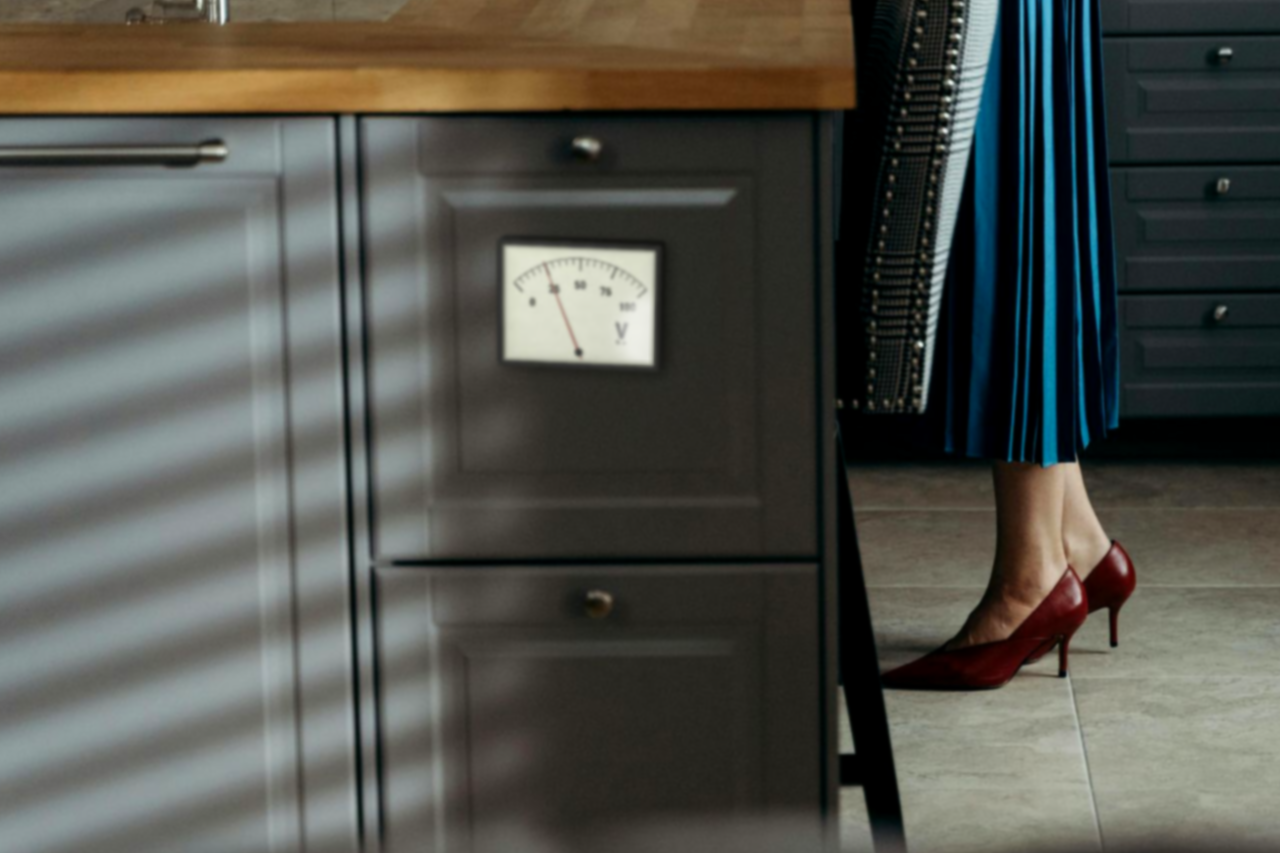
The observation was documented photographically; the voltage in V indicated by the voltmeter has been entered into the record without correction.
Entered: 25 V
